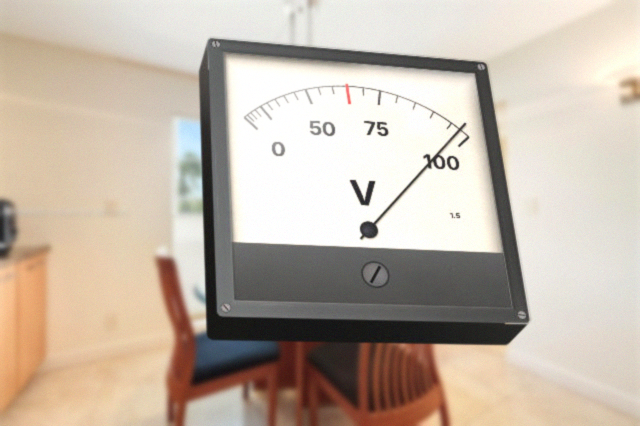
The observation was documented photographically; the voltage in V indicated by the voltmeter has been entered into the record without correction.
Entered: 97.5 V
